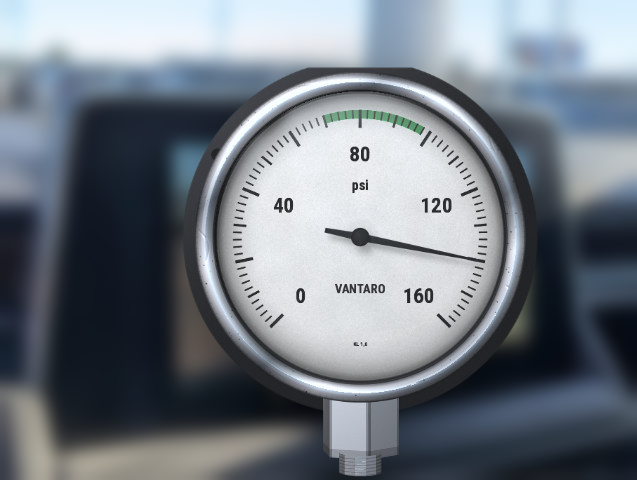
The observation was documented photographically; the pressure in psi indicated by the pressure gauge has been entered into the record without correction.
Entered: 140 psi
